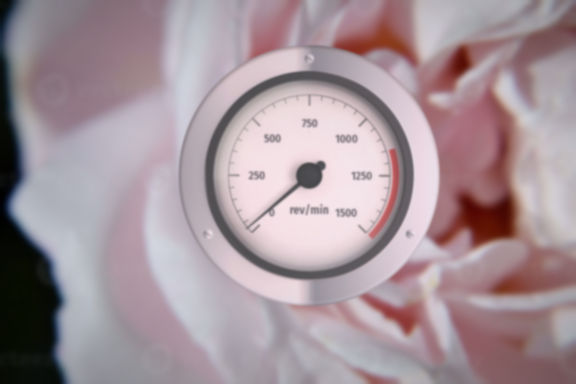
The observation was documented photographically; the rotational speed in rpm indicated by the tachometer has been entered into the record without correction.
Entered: 25 rpm
